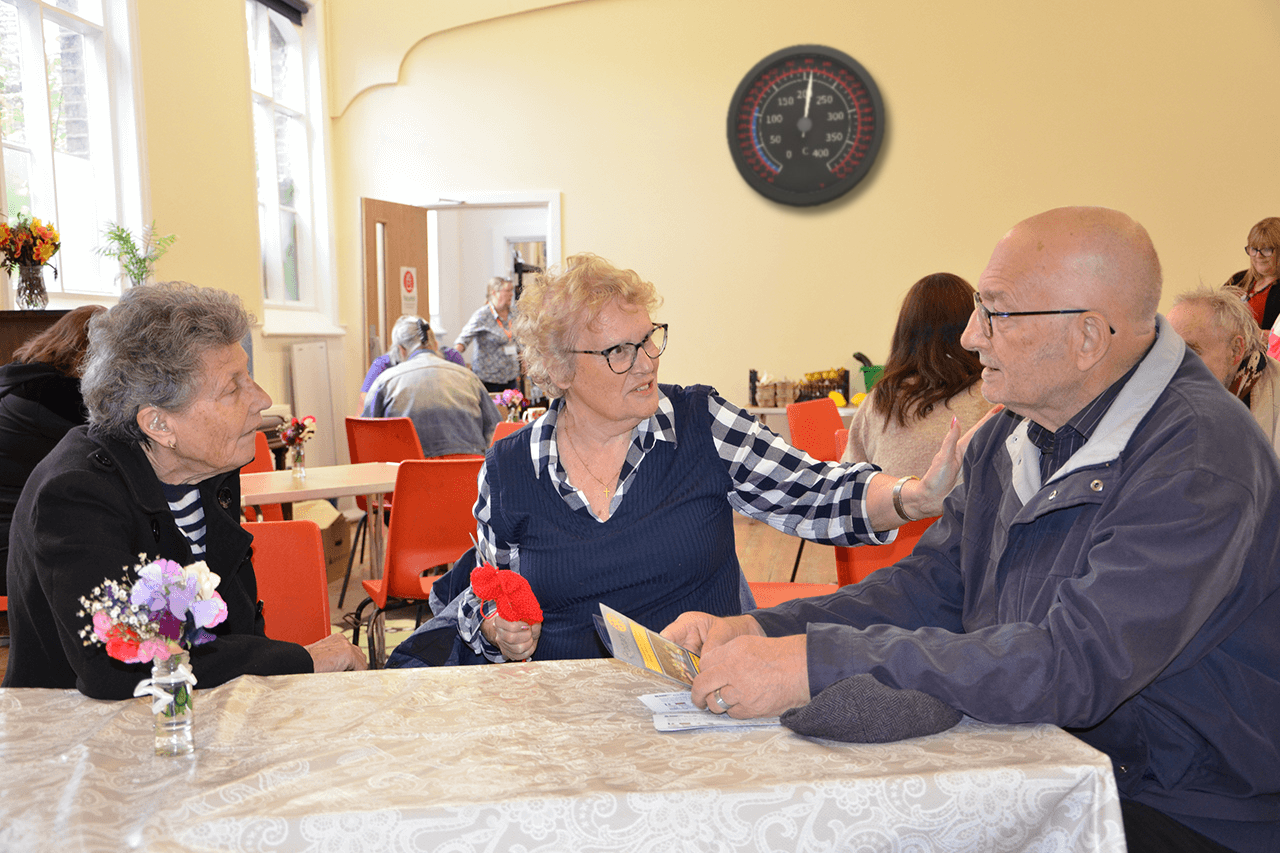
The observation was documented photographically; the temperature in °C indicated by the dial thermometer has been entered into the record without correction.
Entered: 210 °C
